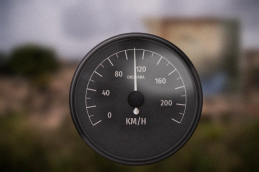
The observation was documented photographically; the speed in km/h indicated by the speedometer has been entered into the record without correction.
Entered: 110 km/h
